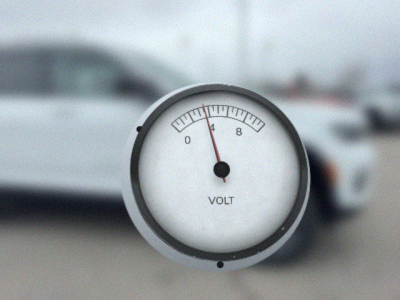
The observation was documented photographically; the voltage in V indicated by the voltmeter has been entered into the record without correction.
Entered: 3.5 V
